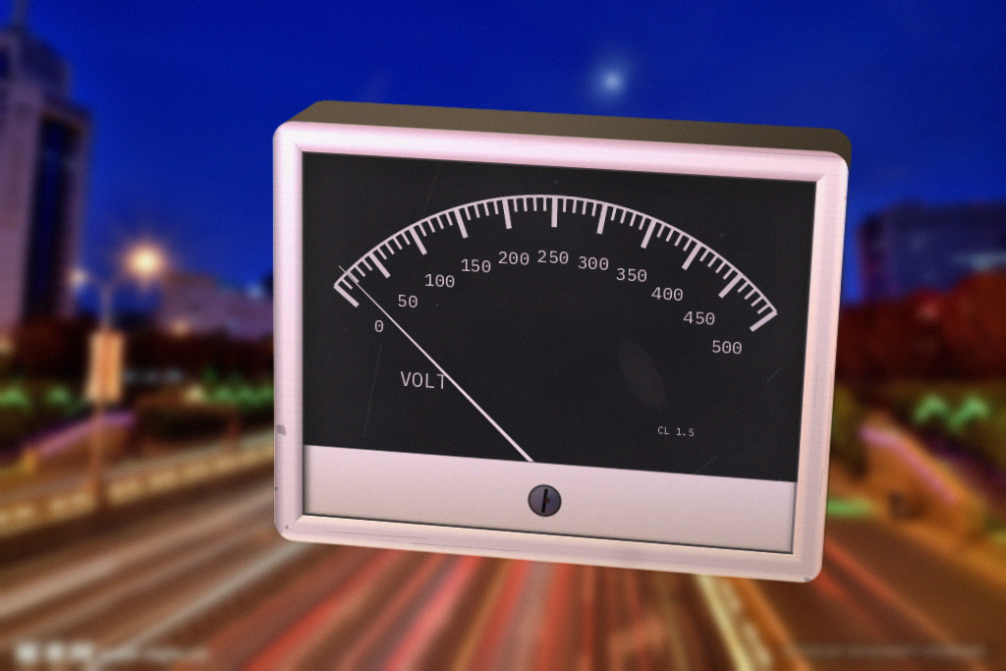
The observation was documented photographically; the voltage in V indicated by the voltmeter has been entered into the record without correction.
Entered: 20 V
